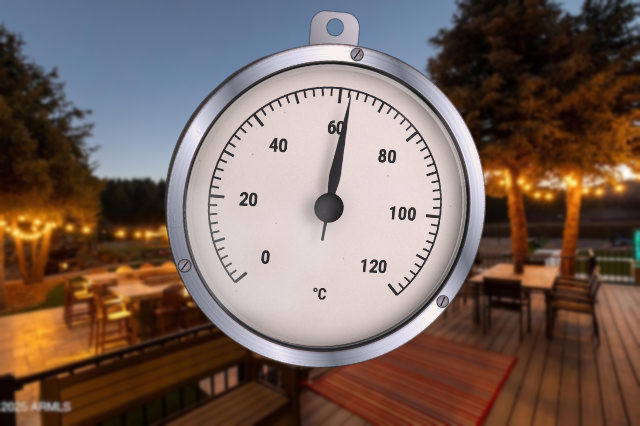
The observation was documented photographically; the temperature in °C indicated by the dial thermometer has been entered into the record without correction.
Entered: 62 °C
